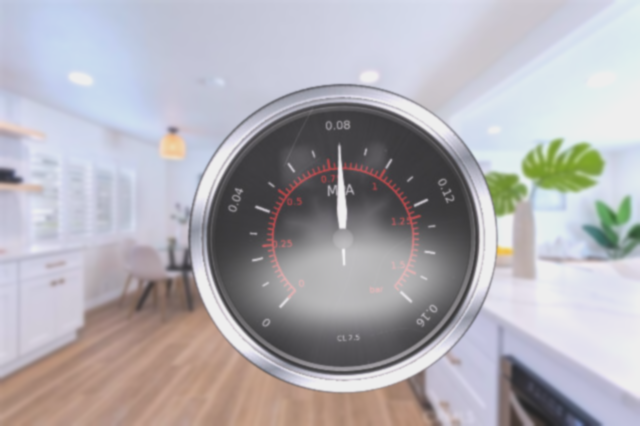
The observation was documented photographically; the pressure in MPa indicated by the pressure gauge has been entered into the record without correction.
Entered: 0.08 MPa
